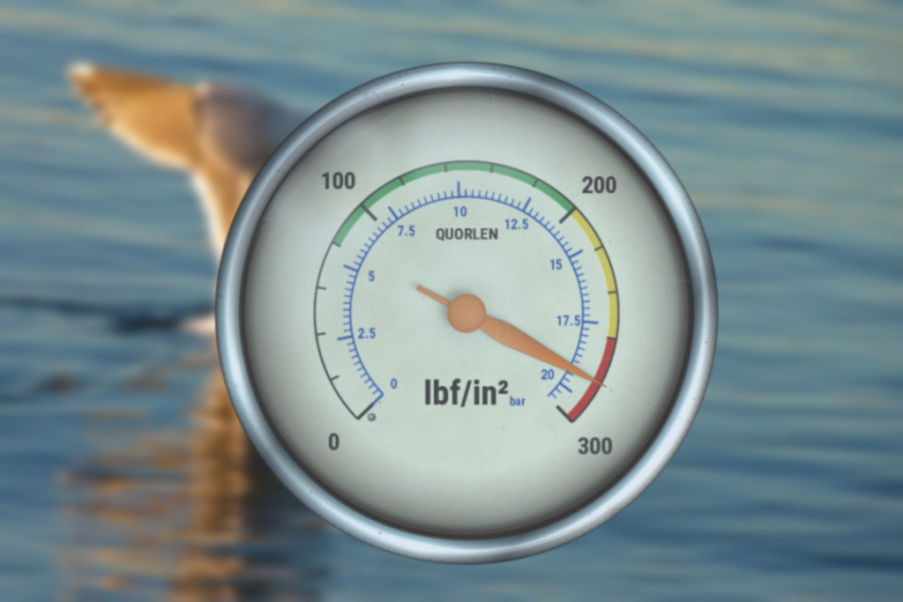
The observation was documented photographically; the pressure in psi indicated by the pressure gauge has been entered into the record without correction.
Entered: 280 psi
